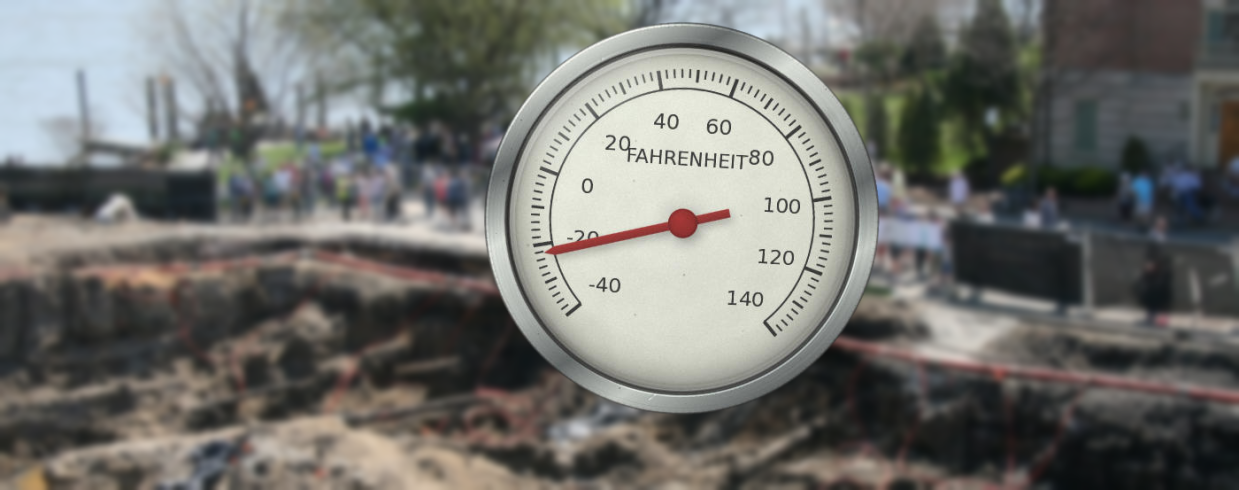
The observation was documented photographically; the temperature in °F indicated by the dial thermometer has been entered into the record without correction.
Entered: -22 °F
